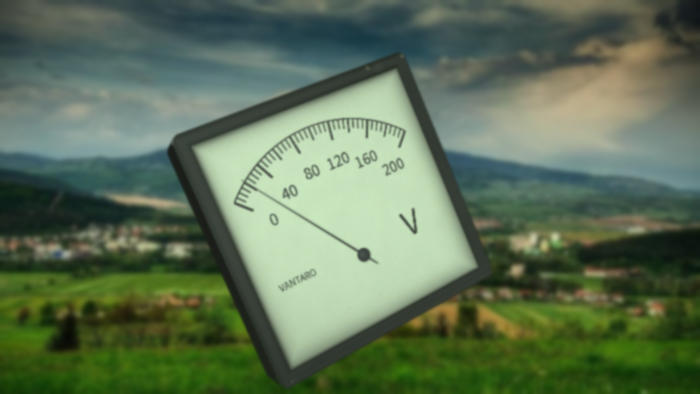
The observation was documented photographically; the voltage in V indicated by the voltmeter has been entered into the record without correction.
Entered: 20 V
